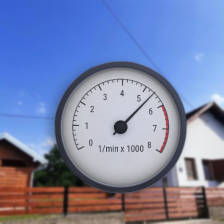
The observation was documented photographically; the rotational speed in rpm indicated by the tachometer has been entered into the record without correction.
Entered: 5400 rpm
